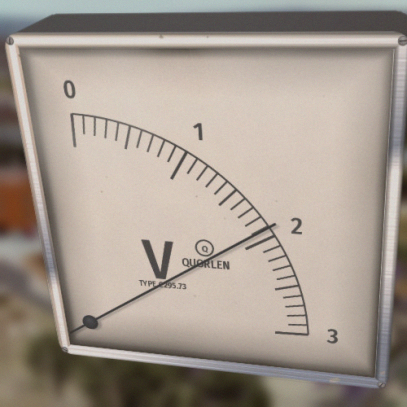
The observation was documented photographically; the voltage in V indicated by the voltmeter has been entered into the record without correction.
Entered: 1.9 V
